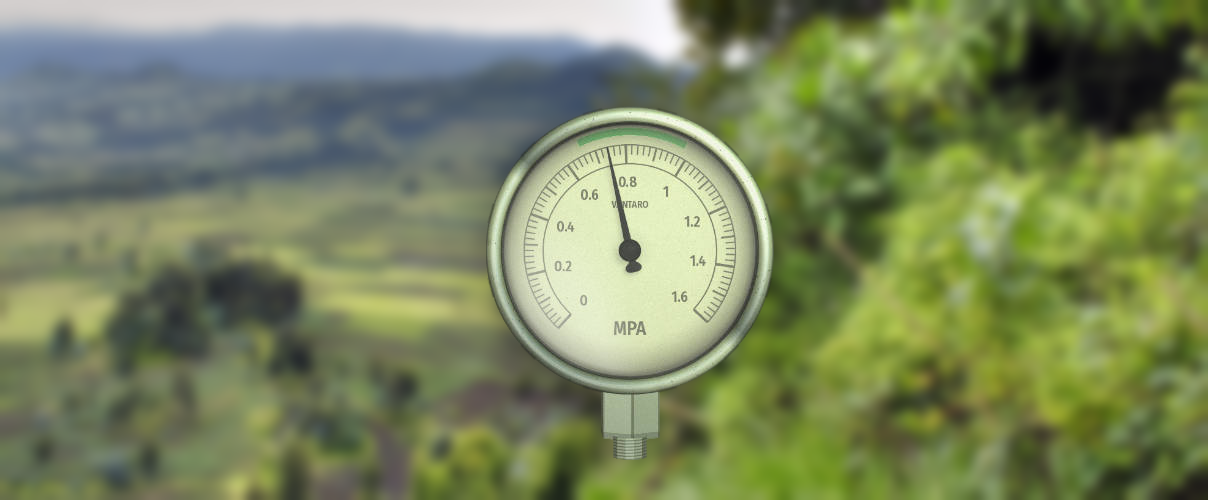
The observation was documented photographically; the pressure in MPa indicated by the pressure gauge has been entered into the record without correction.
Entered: 0.74 MPa
